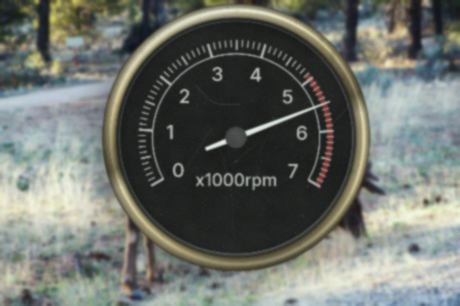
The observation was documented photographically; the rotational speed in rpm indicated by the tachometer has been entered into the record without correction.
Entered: 5500 rpm
